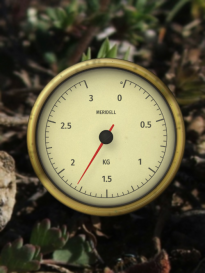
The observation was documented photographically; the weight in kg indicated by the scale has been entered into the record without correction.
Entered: 1.8 kg
